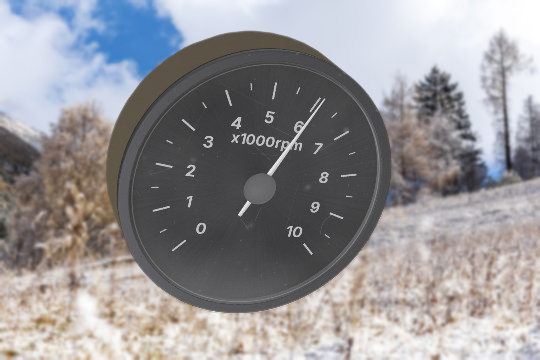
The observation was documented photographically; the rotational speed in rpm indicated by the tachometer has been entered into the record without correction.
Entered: 6000 rpm
